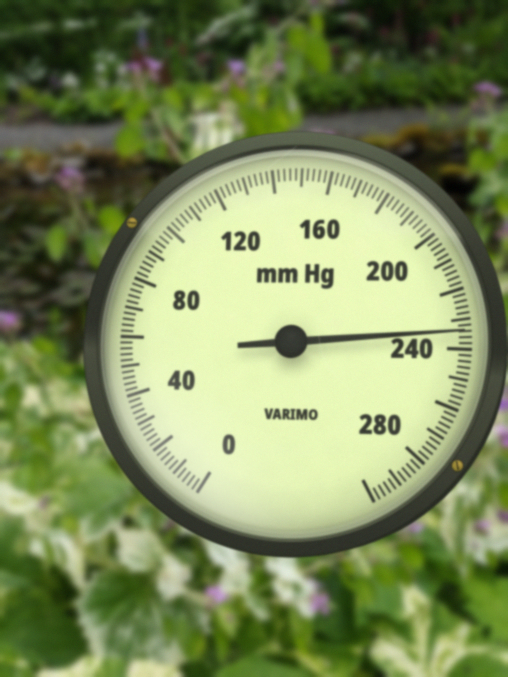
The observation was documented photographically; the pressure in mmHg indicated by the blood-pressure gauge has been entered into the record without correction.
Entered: 234 mmHg
